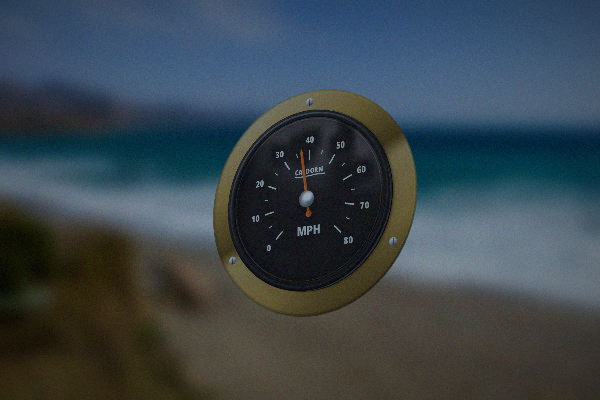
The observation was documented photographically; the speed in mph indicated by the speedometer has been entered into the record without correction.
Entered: 37.5 mph
